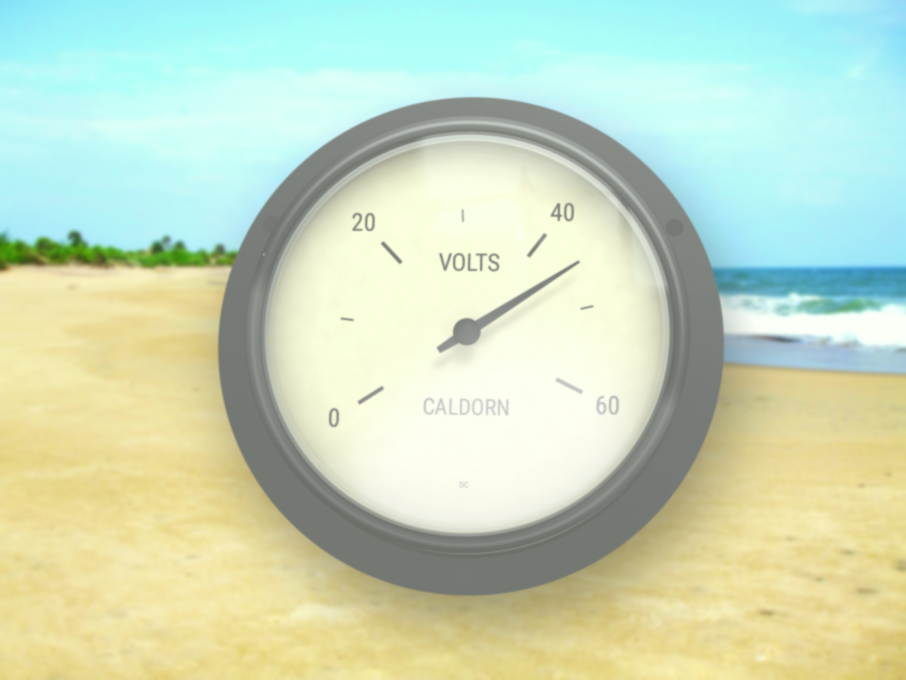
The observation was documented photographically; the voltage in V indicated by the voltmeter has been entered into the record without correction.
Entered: 45 V
